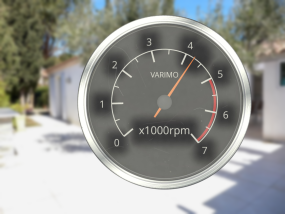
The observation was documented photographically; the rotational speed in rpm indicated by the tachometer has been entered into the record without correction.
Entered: 4250 rpm
